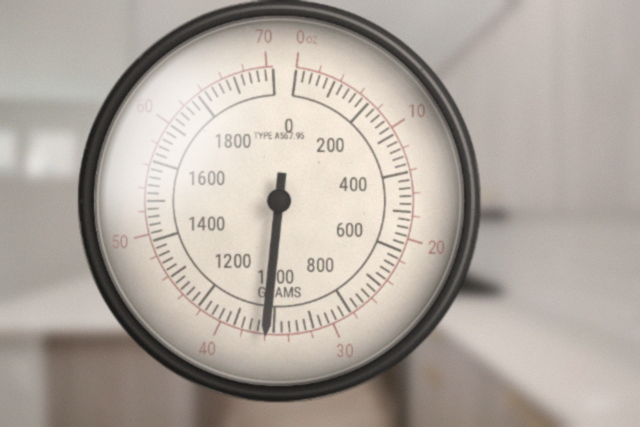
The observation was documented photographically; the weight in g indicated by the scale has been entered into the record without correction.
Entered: 1020 g
